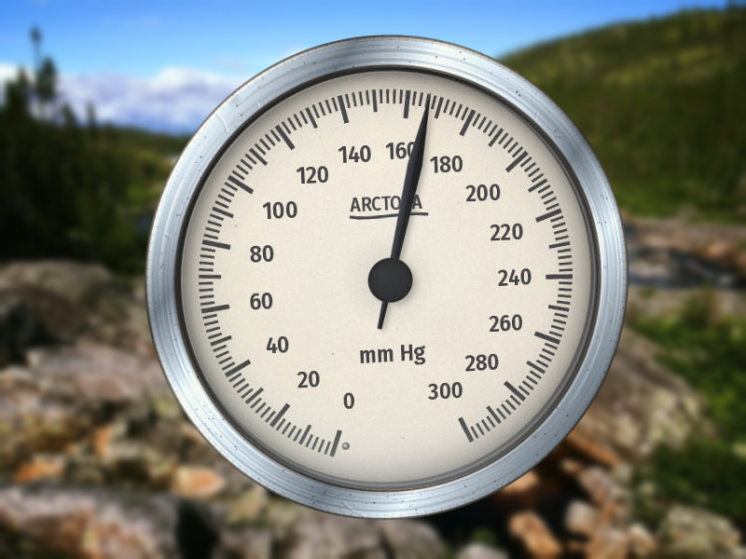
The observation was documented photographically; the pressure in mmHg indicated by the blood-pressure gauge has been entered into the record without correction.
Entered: 166 mmHg
